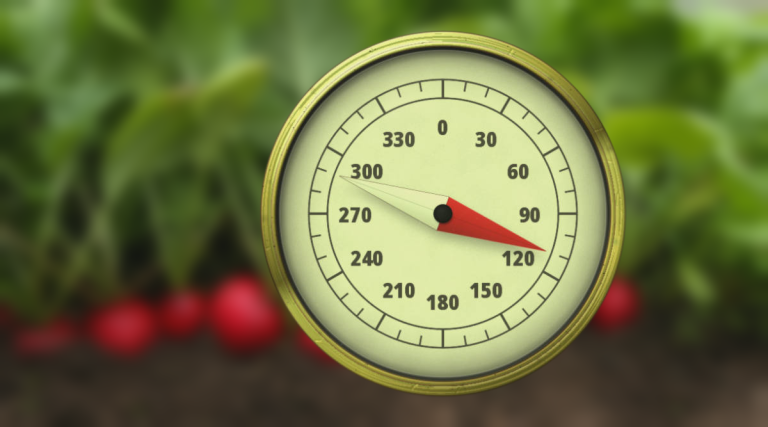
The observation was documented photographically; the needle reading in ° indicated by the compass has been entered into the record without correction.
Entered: 110 °
